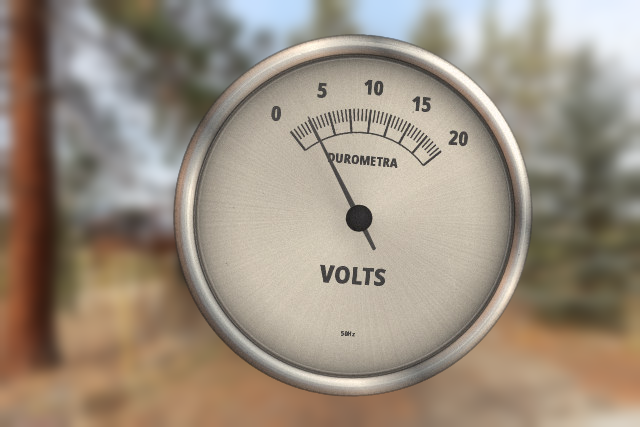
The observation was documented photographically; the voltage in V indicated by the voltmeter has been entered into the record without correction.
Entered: 2.5 V
